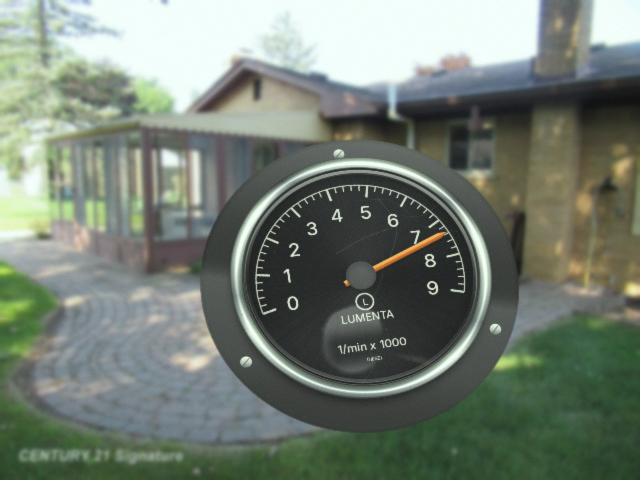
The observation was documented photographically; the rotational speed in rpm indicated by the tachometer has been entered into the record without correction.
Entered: 7400 rpm
